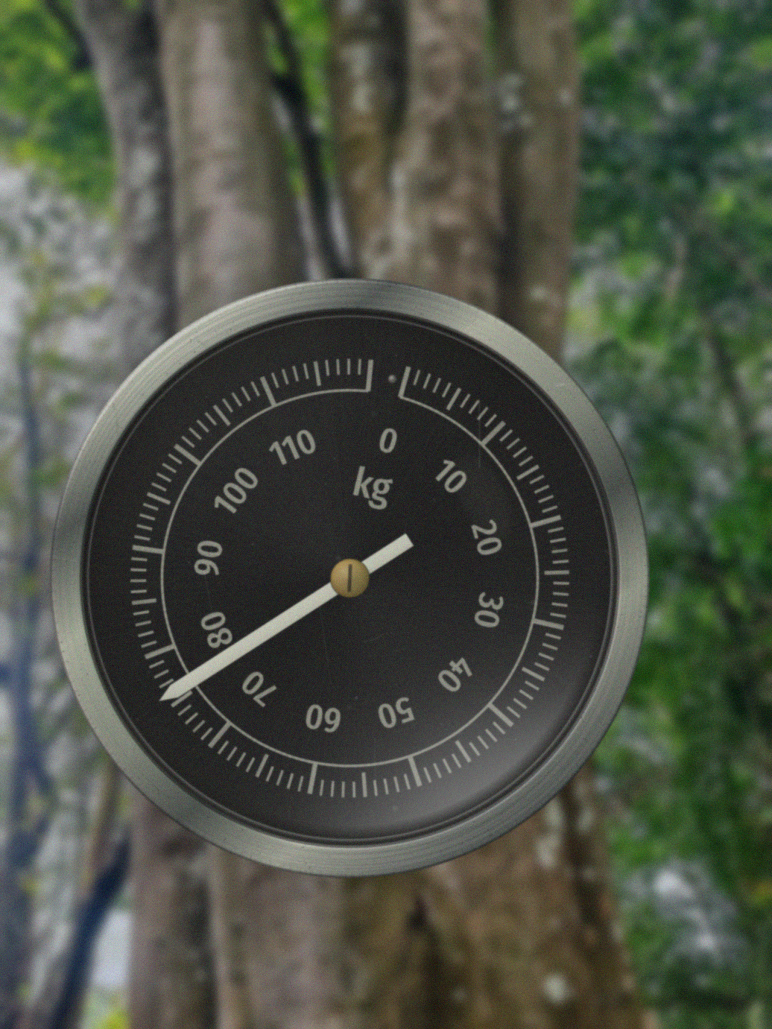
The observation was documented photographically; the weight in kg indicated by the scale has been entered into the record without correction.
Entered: 76 kg
